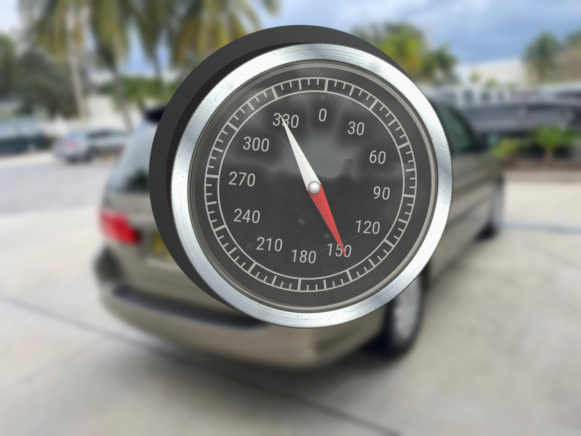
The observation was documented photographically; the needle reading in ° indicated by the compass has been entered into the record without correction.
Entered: 147.5 °
